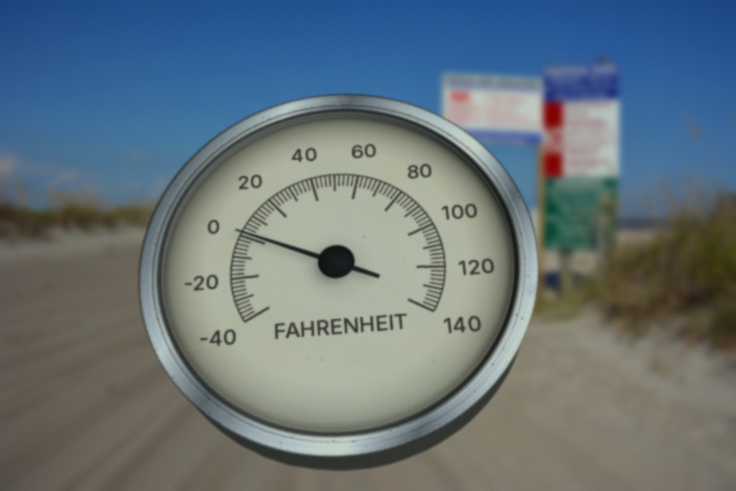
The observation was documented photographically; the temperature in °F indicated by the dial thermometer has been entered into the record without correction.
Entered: 0 °F
